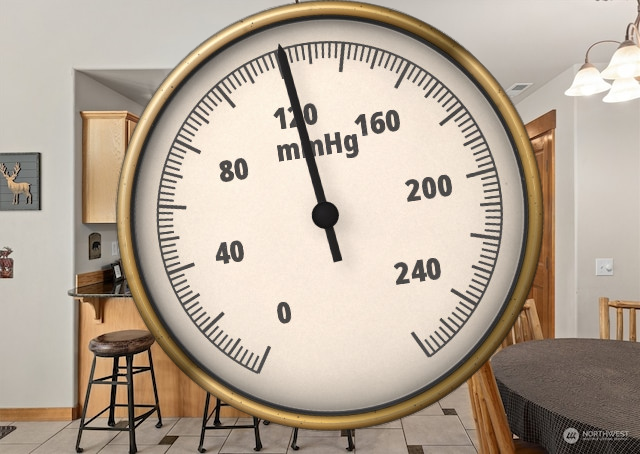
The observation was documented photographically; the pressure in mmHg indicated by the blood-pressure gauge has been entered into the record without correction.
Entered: 122 mmHg
